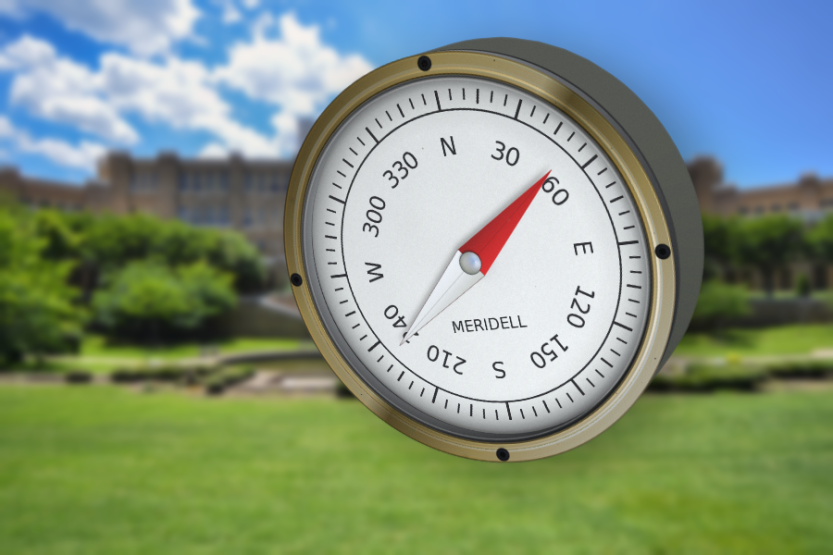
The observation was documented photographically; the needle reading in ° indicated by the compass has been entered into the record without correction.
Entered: 52.5 °
